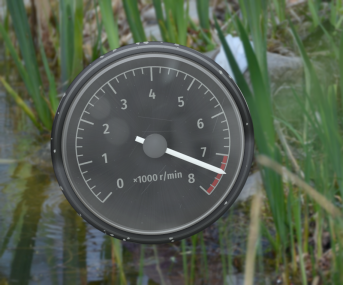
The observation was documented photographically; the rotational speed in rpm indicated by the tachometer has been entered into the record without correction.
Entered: 7400 rpm
